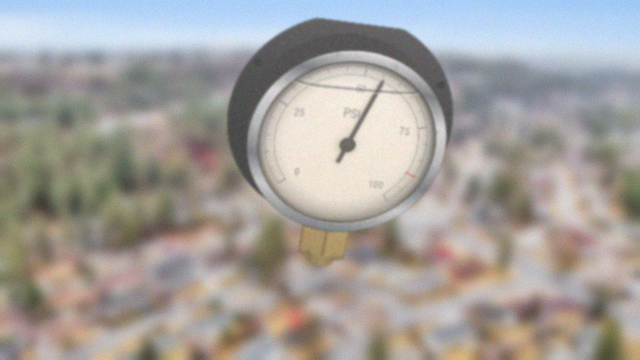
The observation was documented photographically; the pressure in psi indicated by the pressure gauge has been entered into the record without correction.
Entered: 55 psi
